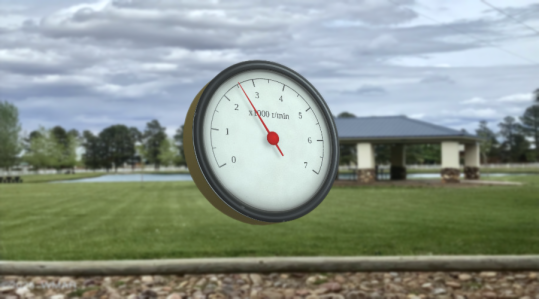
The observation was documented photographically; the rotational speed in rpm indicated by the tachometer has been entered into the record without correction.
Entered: 2500 rpm
